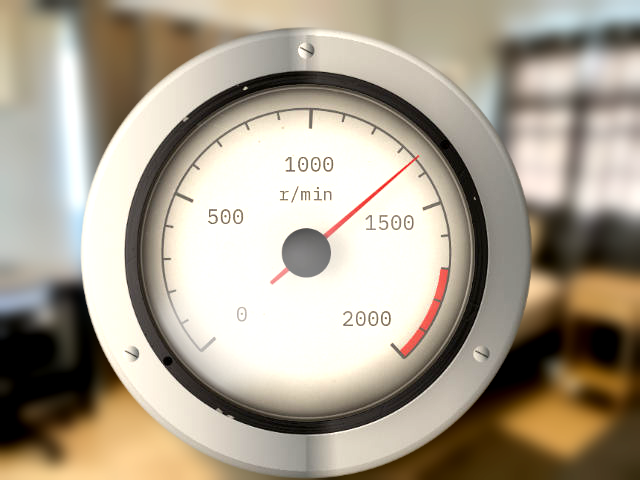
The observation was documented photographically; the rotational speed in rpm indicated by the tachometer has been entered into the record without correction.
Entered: 1350 rpm
